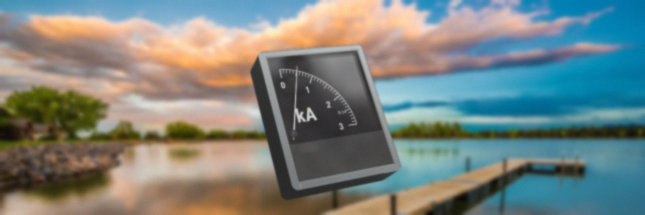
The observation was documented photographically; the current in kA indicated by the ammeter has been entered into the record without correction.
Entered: 0.5 kA
